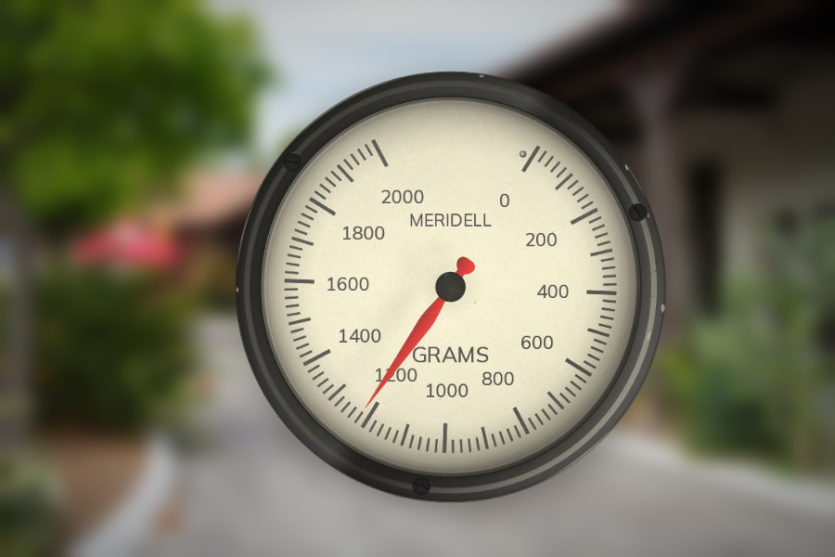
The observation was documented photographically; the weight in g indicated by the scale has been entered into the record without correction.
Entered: 1220 g
